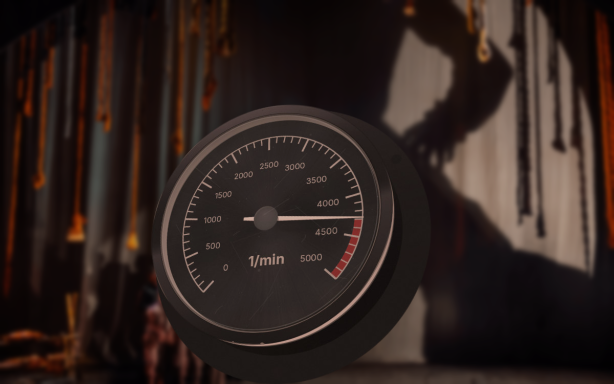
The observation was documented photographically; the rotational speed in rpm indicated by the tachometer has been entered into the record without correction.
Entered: 4300 rpm
